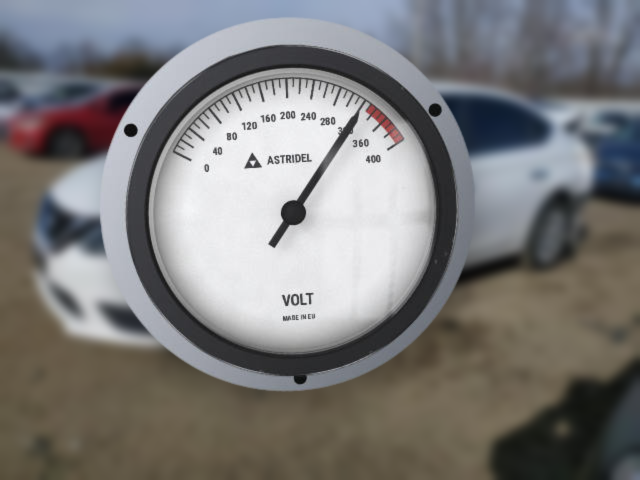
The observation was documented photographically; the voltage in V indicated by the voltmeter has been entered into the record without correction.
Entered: 320 V
